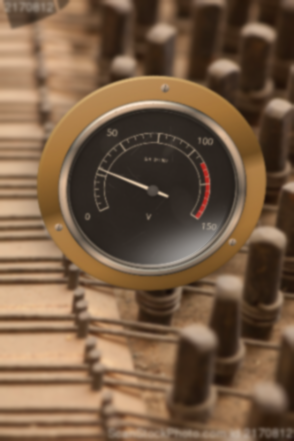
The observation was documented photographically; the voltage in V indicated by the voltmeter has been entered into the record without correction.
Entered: 30 V
